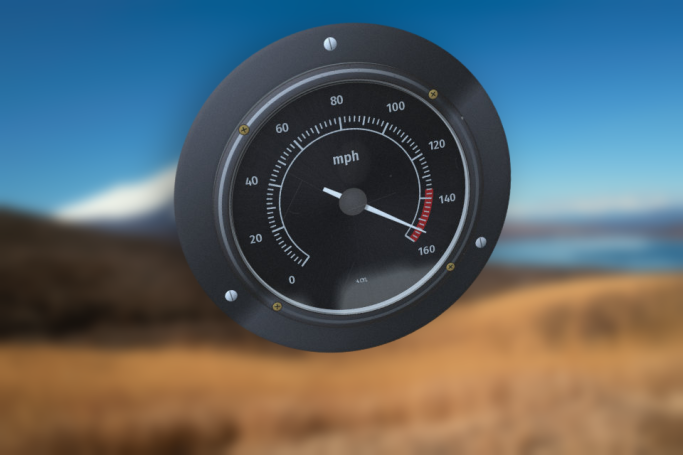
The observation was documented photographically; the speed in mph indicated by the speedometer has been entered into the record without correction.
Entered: 154 mph
